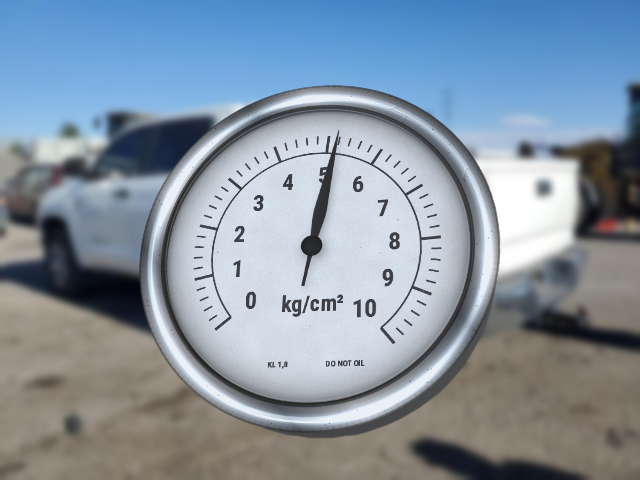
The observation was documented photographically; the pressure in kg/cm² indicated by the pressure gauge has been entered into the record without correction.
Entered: 5.2 kg/cm²
